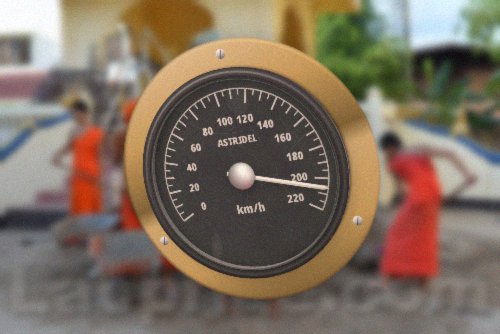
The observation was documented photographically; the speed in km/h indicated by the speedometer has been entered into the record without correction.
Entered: 205 km/h
